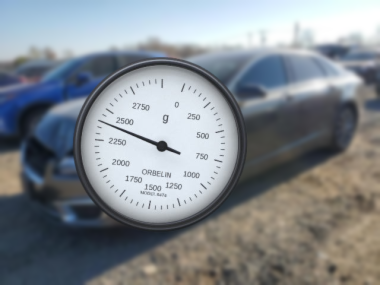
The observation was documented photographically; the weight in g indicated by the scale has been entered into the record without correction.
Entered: 2400 g
